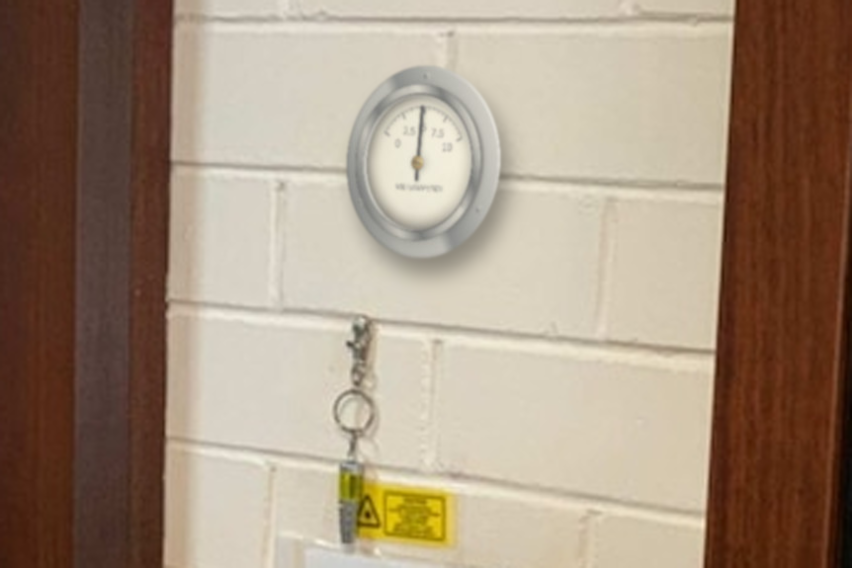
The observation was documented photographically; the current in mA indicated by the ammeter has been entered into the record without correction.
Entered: 5 mA
